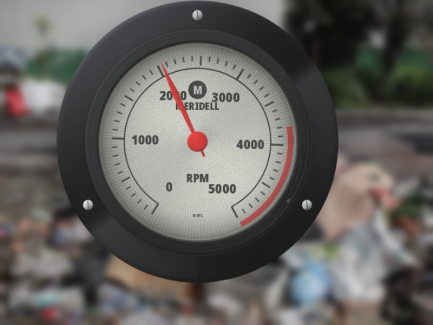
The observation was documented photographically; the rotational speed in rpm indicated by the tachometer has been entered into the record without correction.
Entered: 2050 rpm
